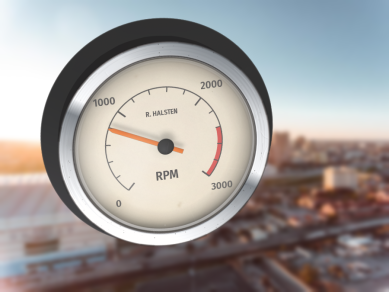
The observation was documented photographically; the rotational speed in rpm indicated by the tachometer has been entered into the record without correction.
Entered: 800 rpm
